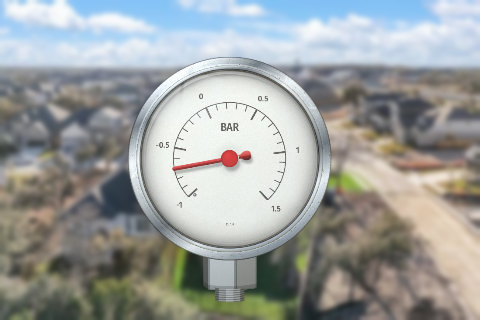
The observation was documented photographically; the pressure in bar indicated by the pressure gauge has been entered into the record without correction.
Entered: -0.7 bar
